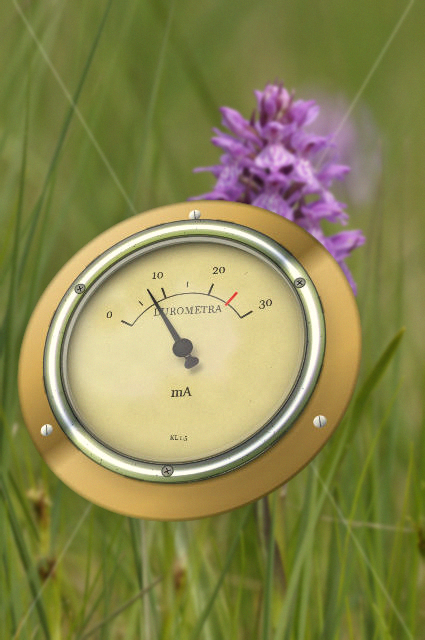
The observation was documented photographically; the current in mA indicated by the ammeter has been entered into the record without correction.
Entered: 7.5 mA
